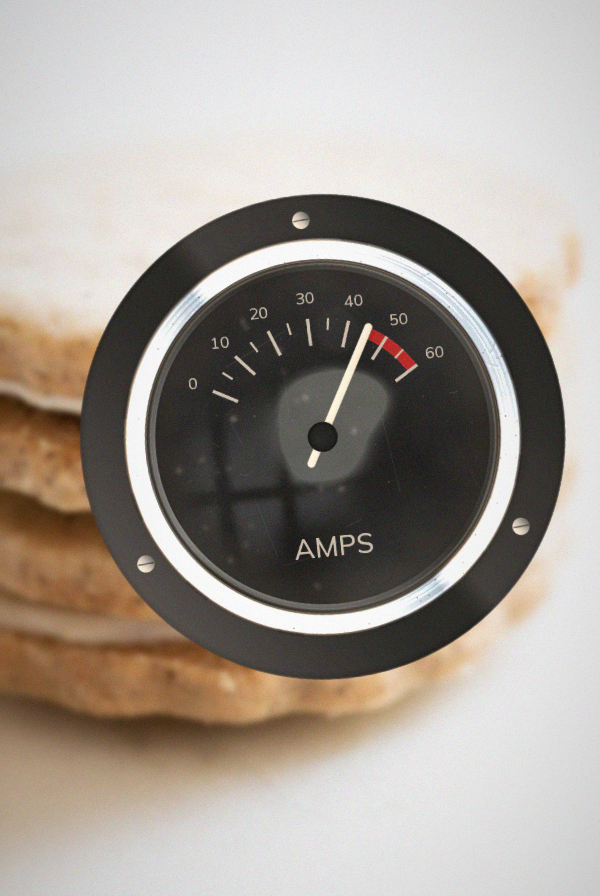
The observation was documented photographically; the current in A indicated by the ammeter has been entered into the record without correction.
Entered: 45 A
